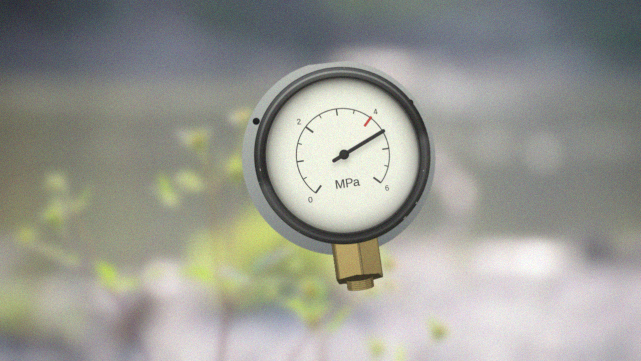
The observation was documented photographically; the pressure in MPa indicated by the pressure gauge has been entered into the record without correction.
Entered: 4.5 MPa
